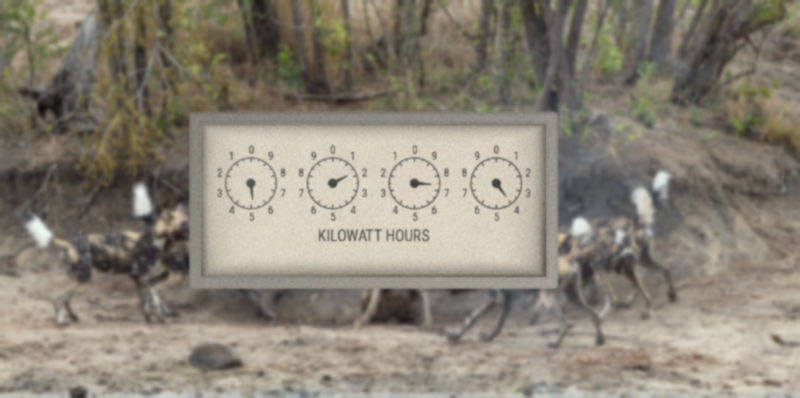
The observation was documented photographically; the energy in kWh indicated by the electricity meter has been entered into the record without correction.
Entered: 5174 kWh
